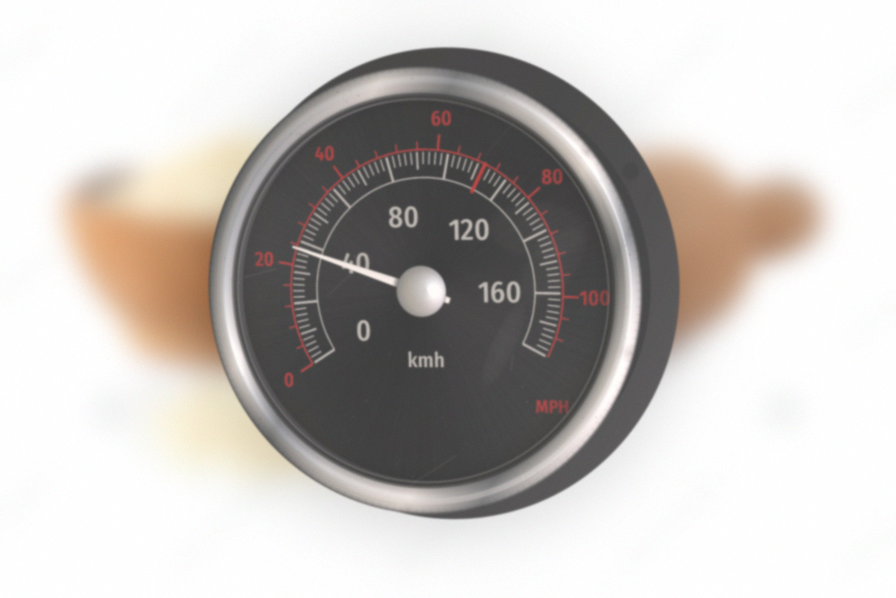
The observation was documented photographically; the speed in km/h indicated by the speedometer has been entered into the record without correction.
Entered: 38 km/h
